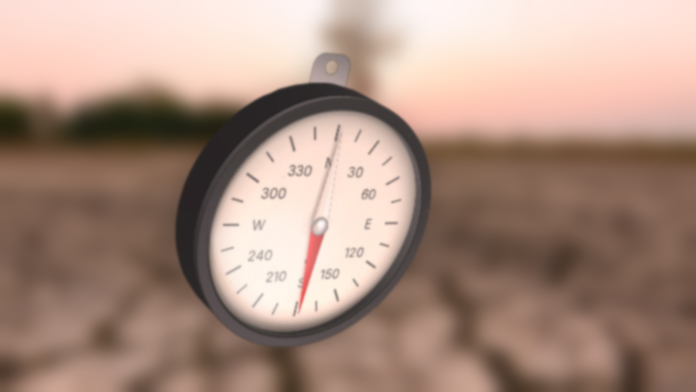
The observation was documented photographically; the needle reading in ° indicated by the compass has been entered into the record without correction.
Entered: 180 °
